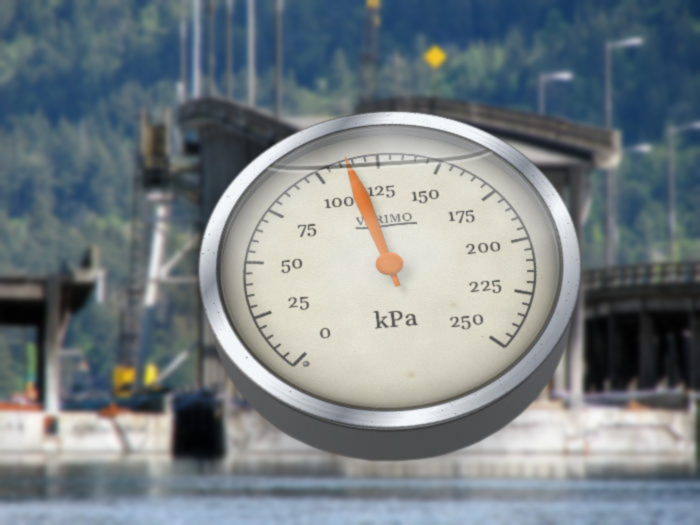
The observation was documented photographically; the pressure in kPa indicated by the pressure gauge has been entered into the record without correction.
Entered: 112.5 kPa
